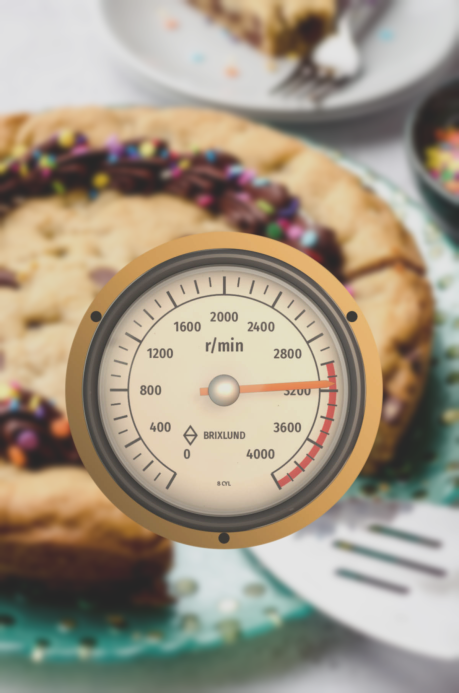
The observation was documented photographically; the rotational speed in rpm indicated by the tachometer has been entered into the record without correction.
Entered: 3150 rpm
